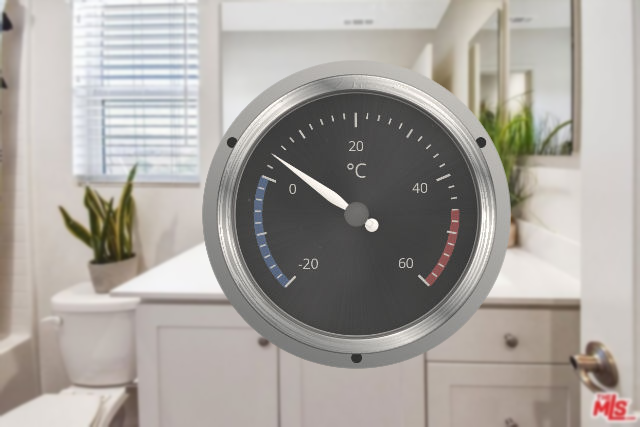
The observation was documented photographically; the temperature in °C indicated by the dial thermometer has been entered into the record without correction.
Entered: 4 °C
